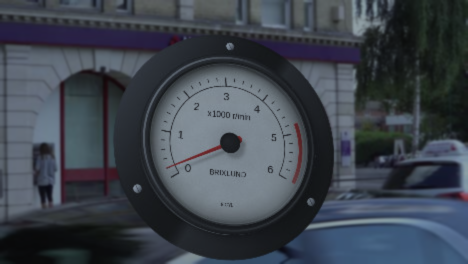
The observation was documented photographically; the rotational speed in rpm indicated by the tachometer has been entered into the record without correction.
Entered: 200 rpm
